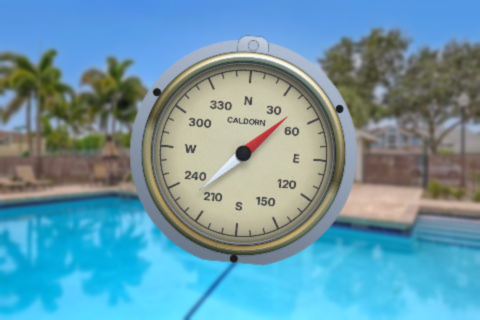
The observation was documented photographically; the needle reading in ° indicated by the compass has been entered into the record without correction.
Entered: 45 °
